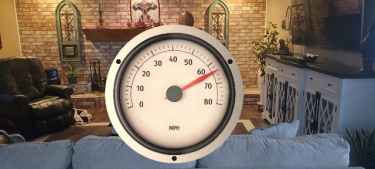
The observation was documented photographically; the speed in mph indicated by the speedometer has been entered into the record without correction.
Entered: 64 mph
